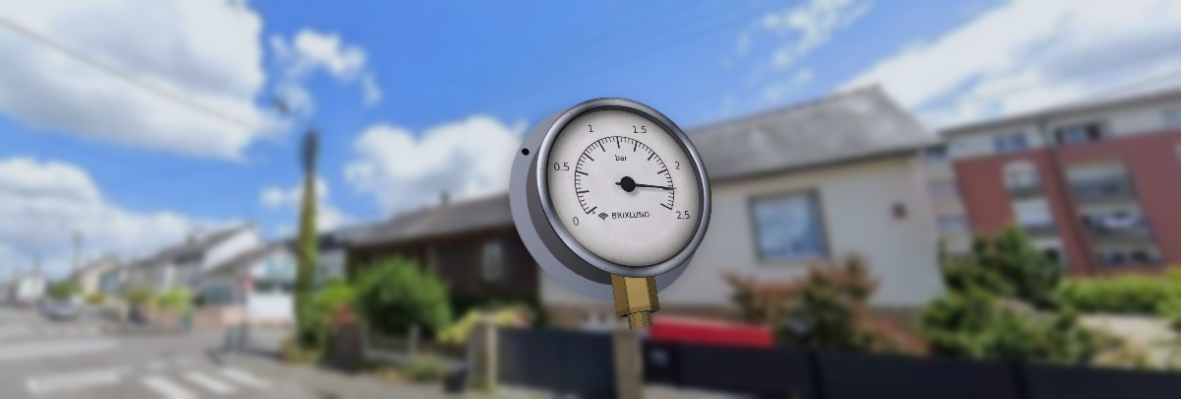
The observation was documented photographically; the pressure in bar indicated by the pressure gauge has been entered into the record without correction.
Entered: 2.25 bar
